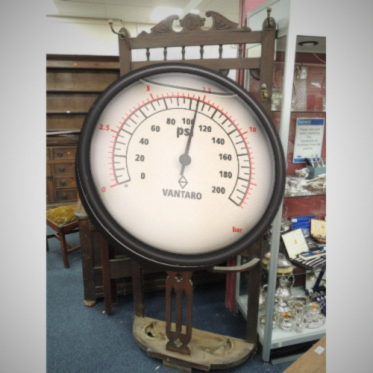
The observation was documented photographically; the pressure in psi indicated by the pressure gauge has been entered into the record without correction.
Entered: 105 psi
